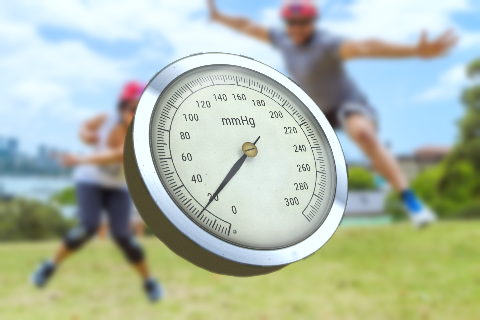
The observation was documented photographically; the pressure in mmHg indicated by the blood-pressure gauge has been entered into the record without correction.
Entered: 20 mmHg
